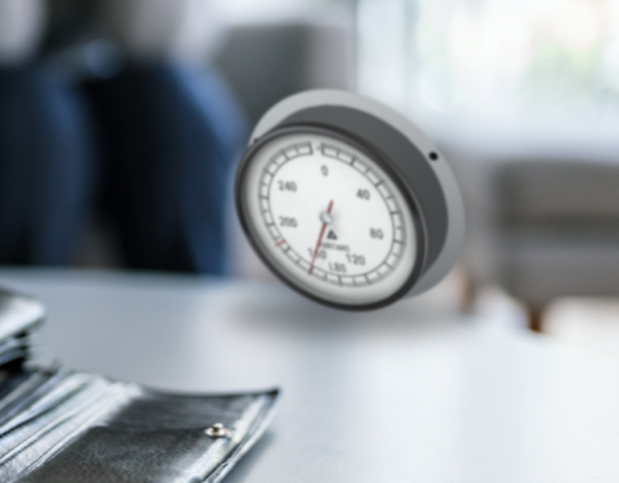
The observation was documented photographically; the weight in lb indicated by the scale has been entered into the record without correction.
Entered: 160 lb
